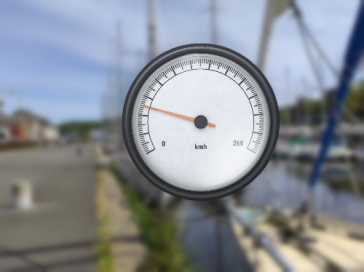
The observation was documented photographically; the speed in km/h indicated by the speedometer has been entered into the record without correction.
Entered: 50 km/h
